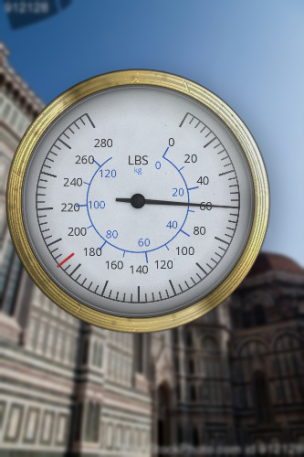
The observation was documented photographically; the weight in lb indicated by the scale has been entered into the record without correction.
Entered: 60 lb
